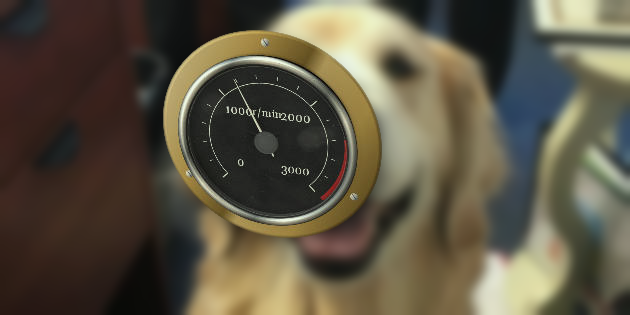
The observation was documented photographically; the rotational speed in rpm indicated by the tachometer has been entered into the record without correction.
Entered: 1200 rpm
